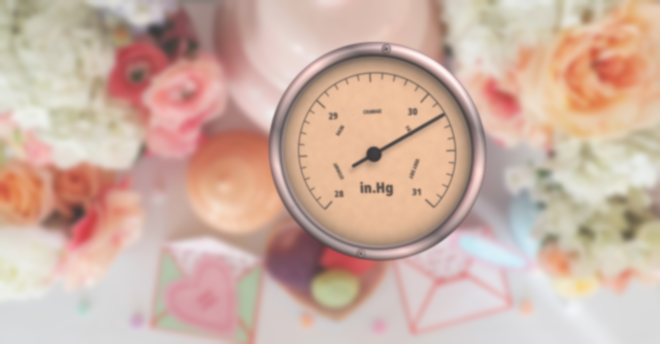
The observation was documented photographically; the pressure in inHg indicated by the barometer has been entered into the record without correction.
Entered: 30.2 inHg
